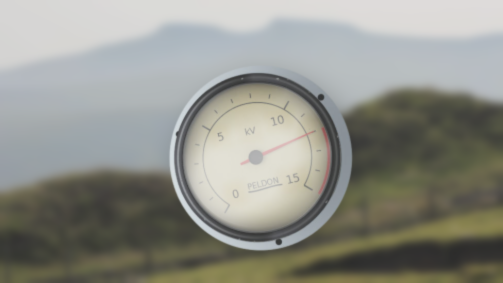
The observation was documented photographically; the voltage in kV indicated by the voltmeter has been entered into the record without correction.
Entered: 12 kV
